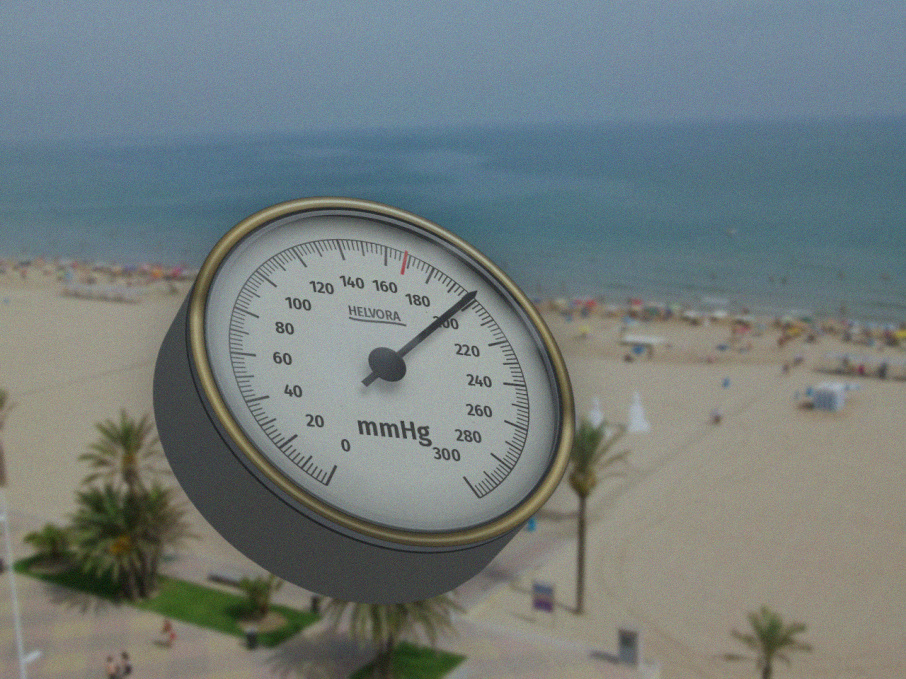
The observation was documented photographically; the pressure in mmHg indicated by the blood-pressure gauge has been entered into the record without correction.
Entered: 198 mmHg
